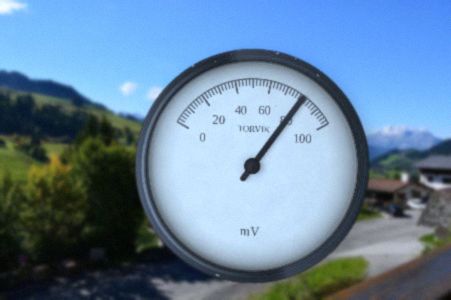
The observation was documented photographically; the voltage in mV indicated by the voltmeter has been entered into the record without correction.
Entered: 80 mV
